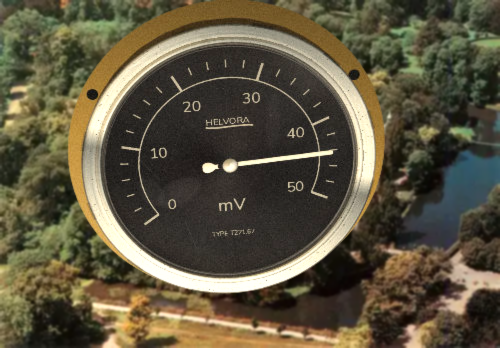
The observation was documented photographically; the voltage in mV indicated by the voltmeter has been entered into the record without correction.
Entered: 44 mV
